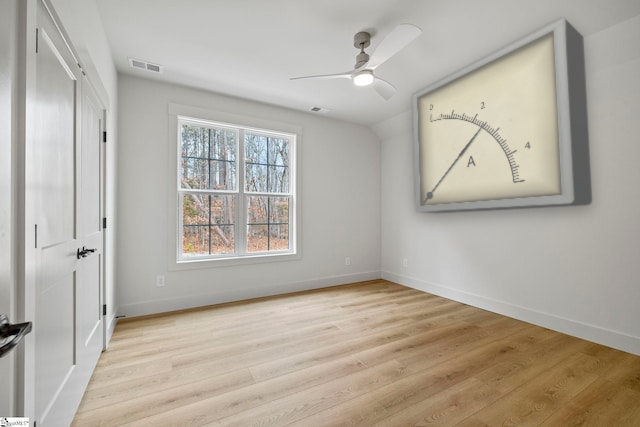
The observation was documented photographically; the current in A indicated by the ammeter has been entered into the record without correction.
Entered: 2.5 A
